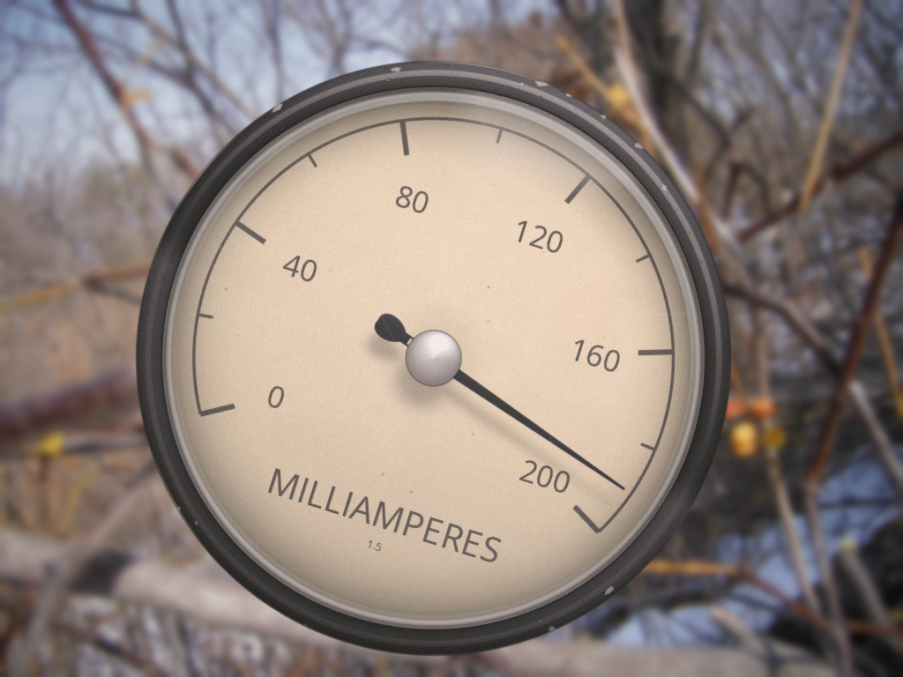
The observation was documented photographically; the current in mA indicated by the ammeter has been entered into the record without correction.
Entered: 190 mA
